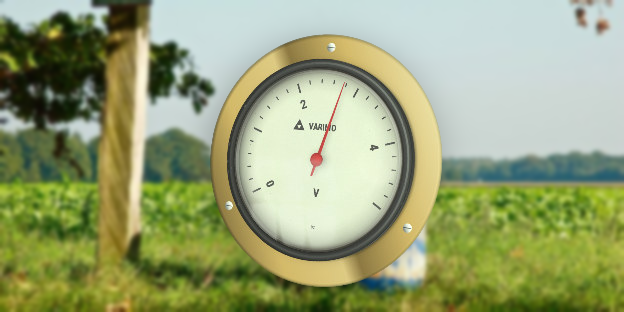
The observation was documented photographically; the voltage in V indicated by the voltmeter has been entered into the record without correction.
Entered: 2.8 V
